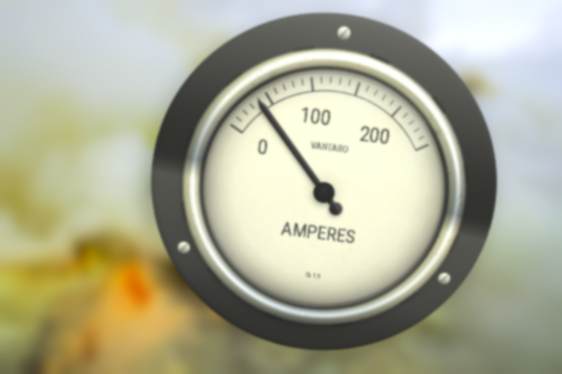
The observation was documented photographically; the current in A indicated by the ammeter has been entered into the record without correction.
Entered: 40 A
